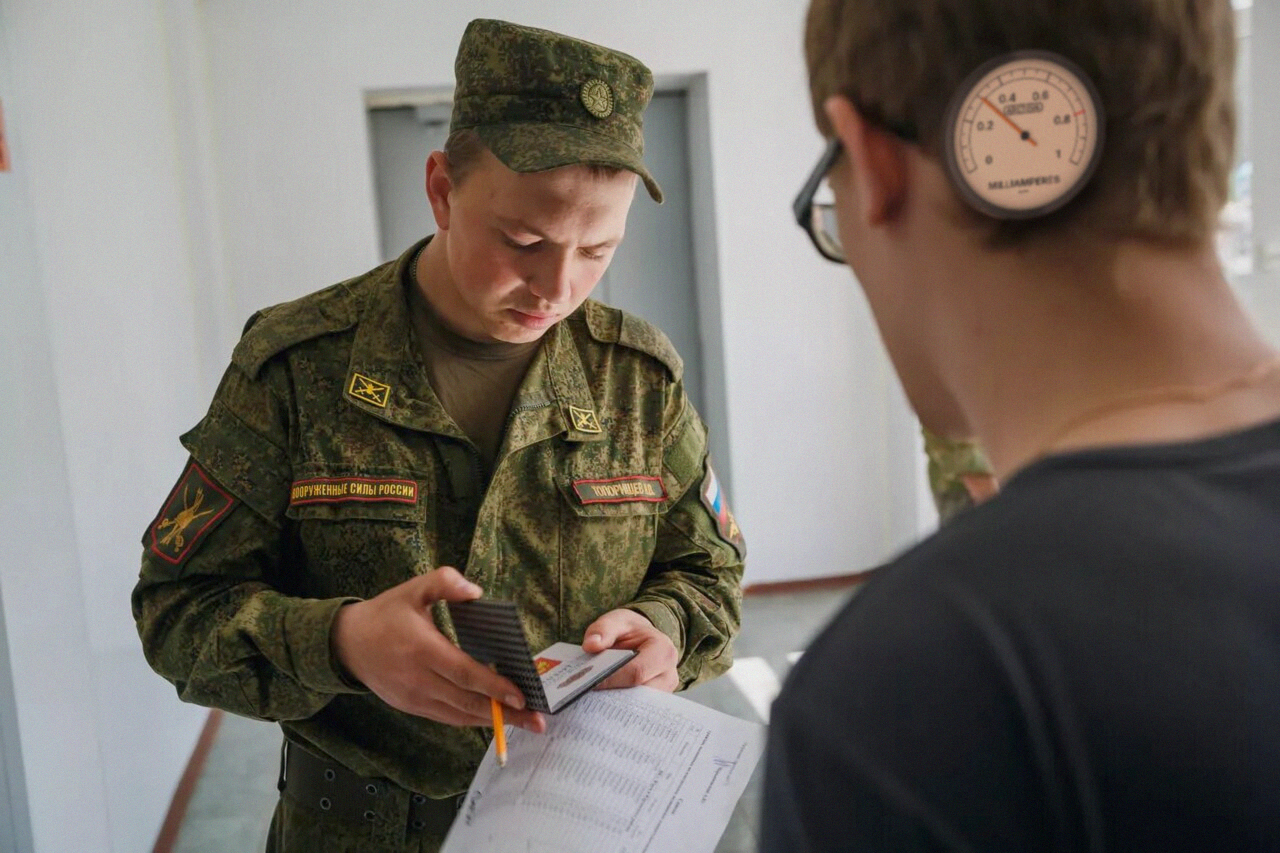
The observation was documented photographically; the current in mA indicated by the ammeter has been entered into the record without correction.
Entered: 0.3 mA
